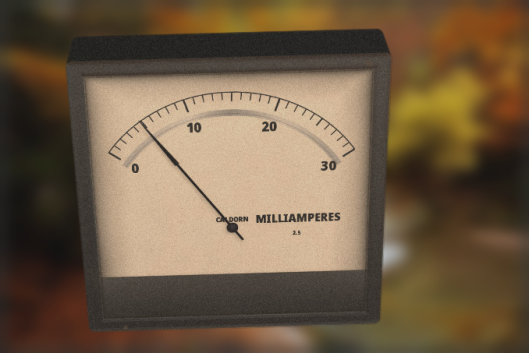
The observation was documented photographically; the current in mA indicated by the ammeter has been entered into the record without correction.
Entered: 5 mA
